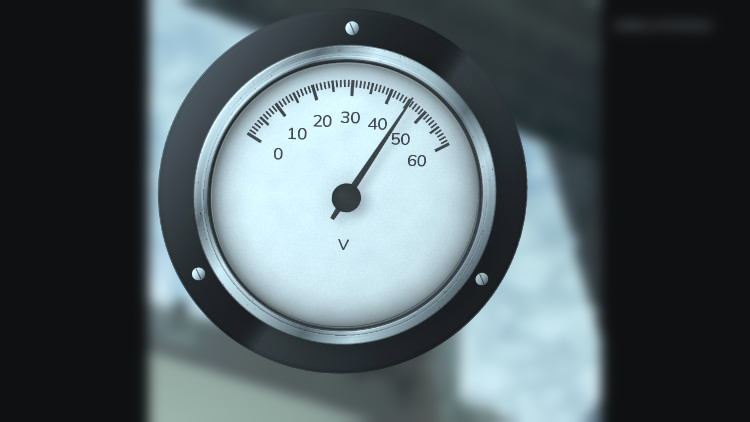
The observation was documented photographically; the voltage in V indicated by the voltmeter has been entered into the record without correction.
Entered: 45 V
